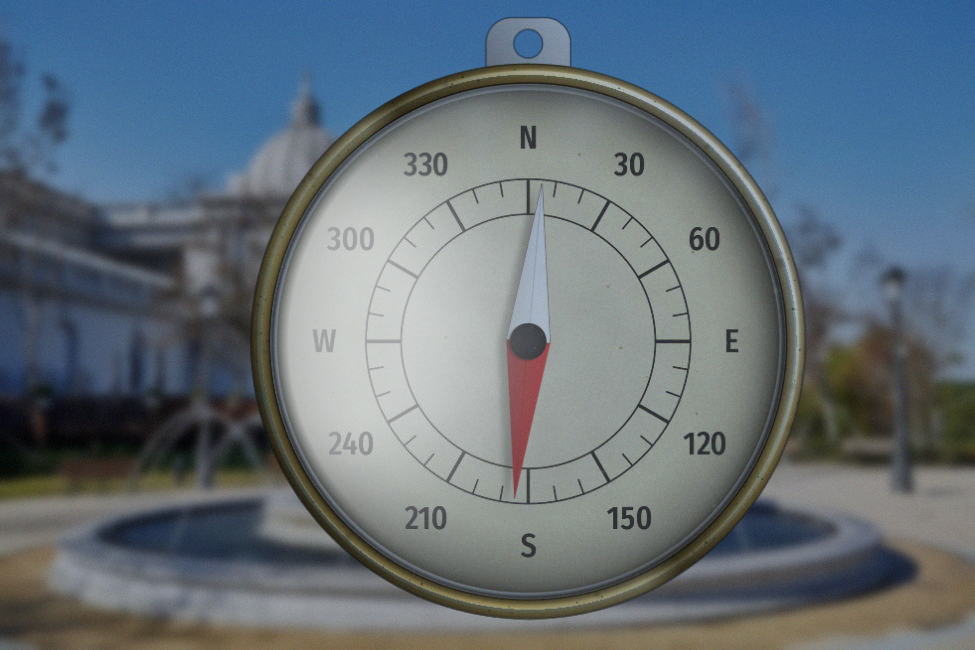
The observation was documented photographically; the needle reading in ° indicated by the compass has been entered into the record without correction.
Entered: 185 °
